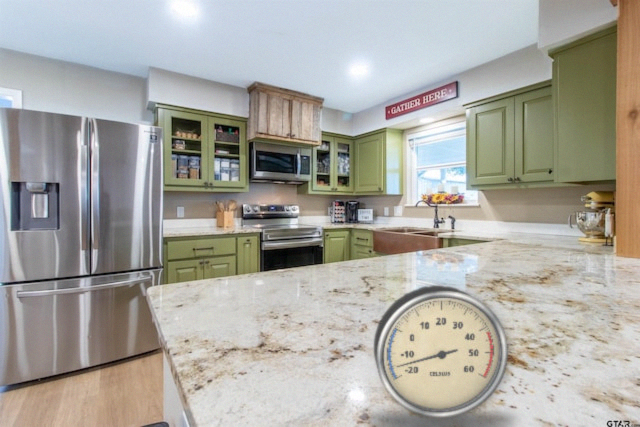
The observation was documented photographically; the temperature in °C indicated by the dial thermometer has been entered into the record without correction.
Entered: -15 °C
